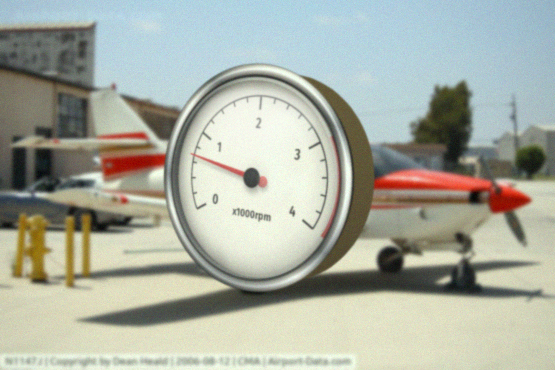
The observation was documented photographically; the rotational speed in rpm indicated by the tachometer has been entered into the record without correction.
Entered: 700 rpm
